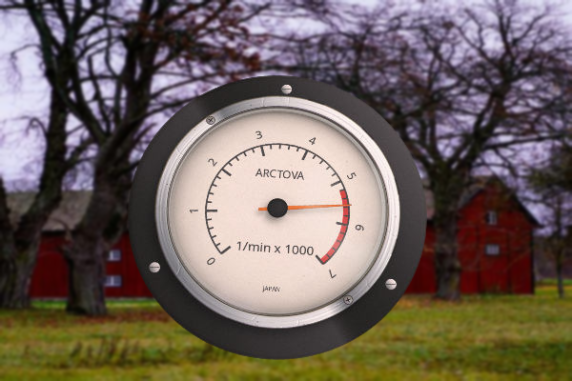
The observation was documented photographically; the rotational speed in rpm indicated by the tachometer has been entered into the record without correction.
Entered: 5600 rpm
